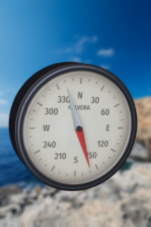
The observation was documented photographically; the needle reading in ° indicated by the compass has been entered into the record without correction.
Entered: 160 °
